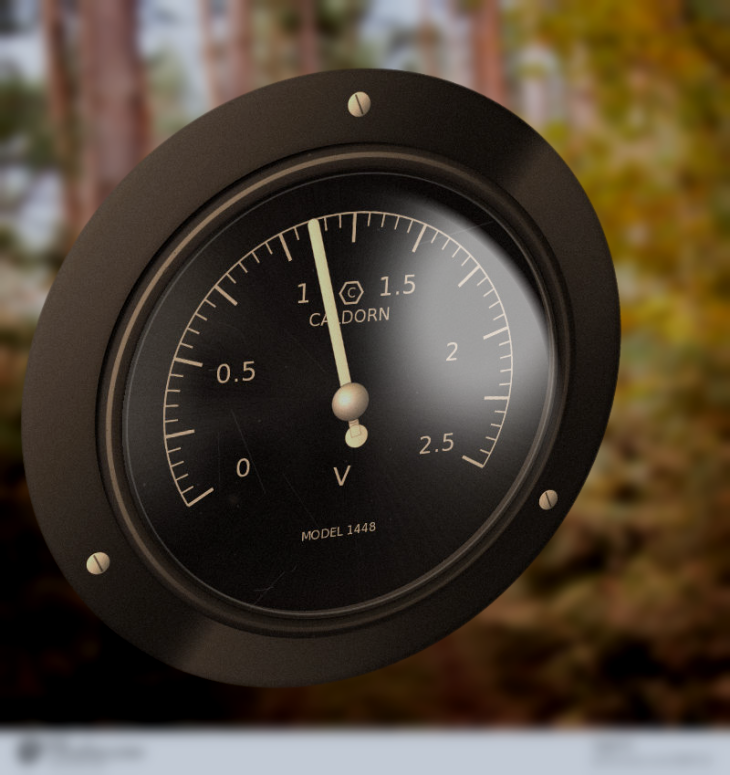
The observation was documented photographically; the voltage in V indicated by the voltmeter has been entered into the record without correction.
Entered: 1.1 V
